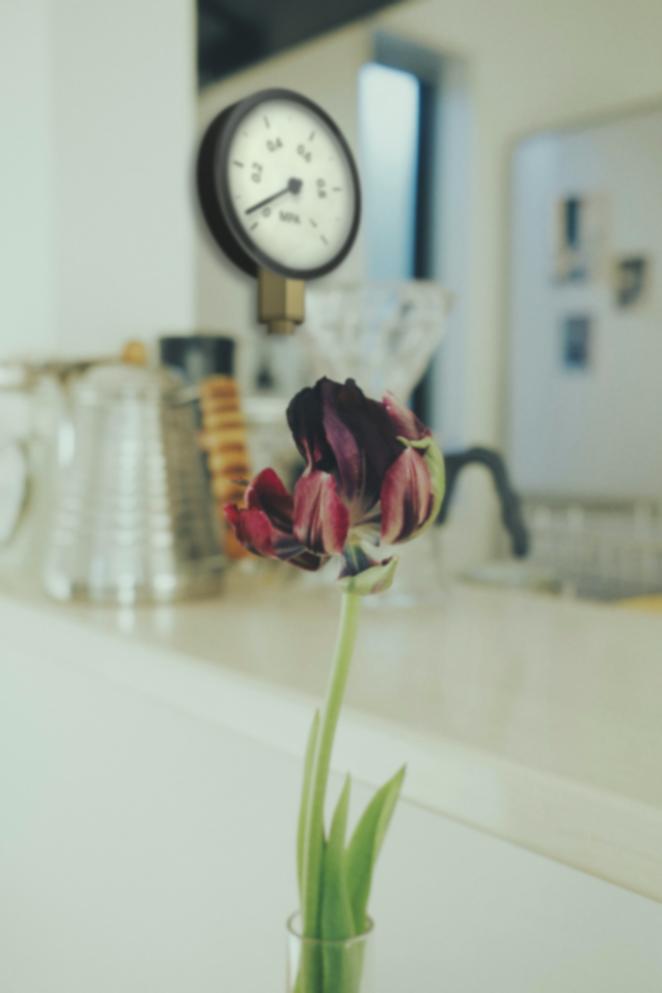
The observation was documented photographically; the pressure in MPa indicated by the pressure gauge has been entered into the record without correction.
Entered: 0.05 MPa
